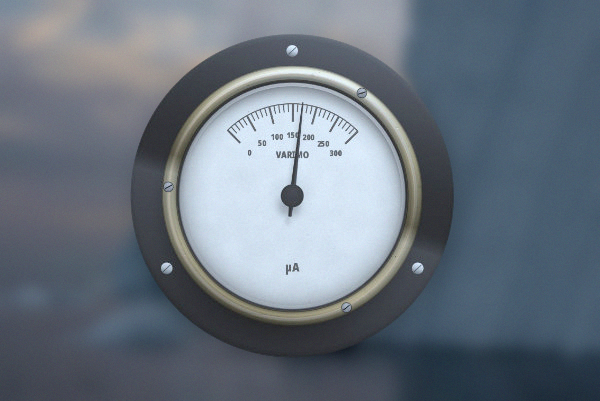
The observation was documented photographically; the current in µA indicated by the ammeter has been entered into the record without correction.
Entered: 170 µA
